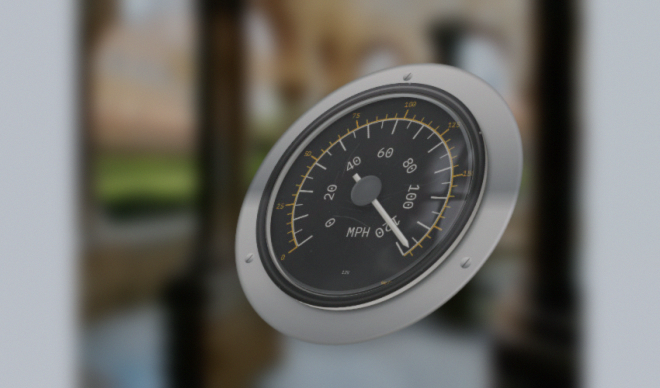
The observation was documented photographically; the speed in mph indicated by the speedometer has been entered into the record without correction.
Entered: 117.5 mph
